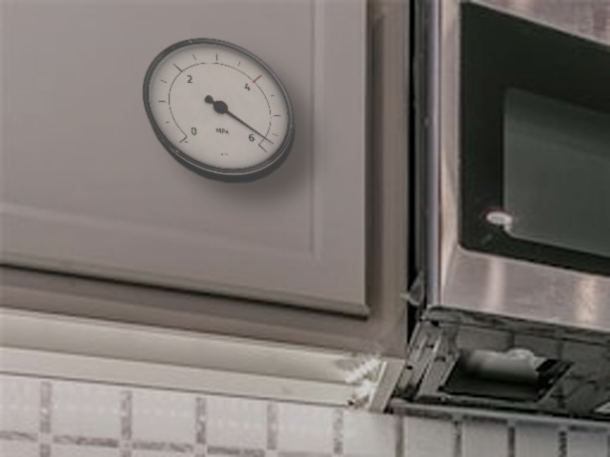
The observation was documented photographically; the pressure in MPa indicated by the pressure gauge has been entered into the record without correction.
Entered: 5.75 MPa
